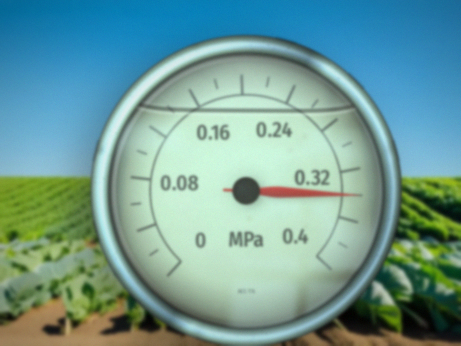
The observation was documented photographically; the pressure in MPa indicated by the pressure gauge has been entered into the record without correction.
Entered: 0.34 MPa
